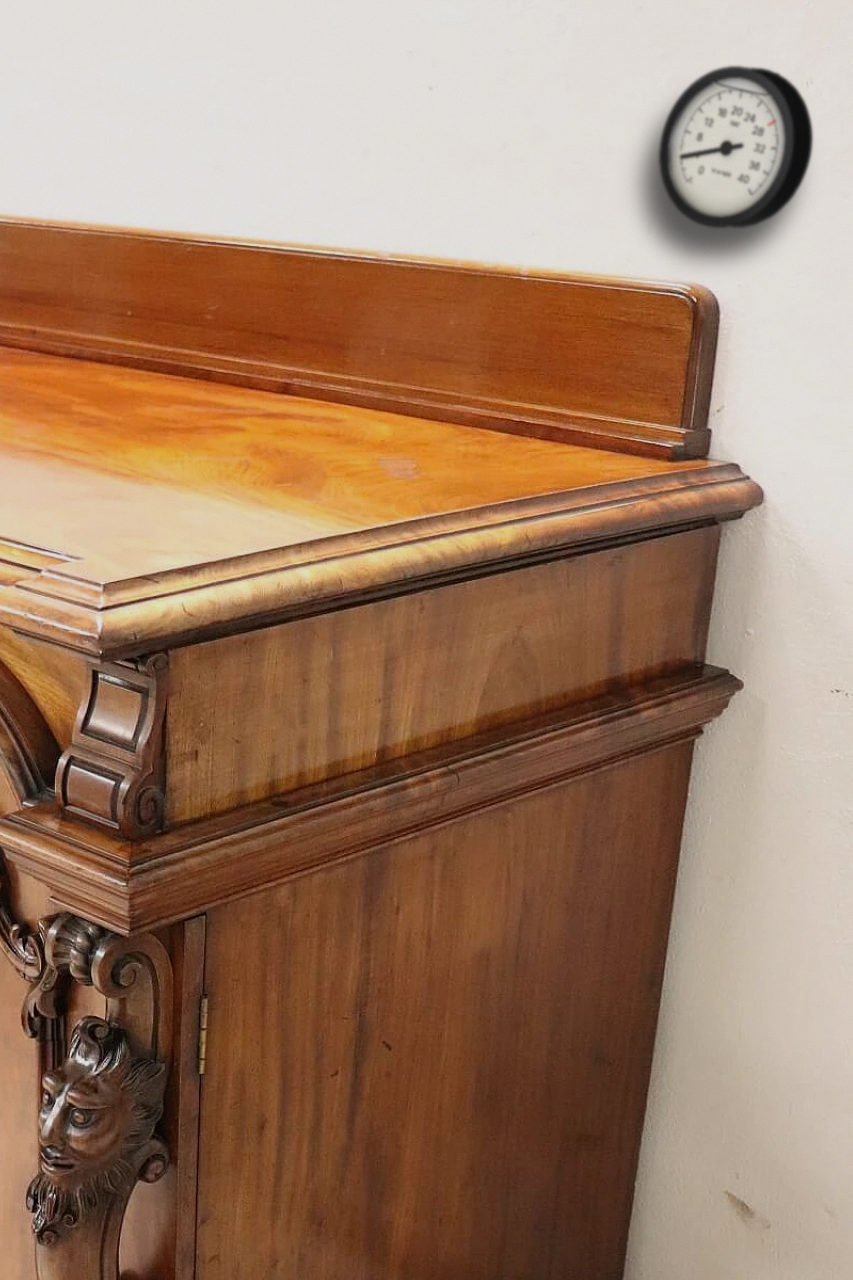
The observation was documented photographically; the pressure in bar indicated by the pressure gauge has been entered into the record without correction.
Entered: 4 bar
